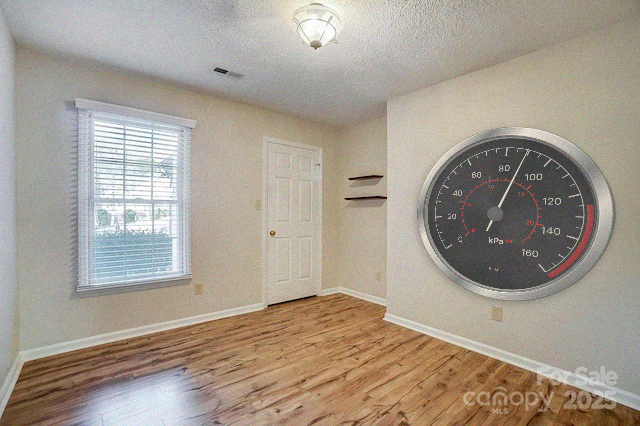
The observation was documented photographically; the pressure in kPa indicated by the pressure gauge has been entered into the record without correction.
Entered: 90 kPa
